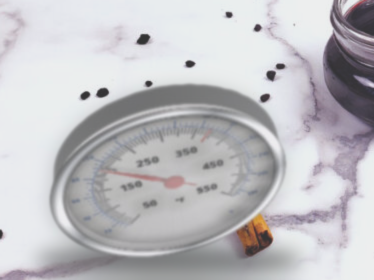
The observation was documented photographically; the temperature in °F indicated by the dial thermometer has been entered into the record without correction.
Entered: 200 °F
